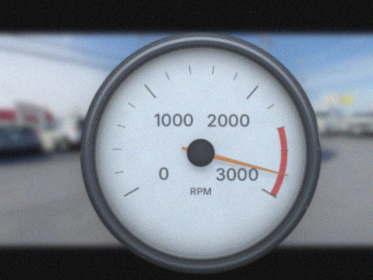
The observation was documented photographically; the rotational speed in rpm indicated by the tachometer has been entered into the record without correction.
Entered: 2800 rpm
